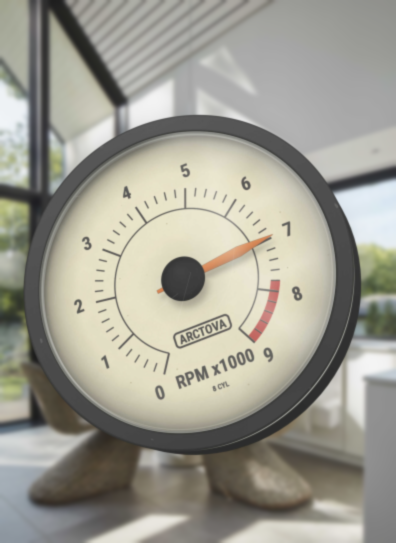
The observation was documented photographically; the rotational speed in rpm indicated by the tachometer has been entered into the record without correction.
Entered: 7000 rpm
